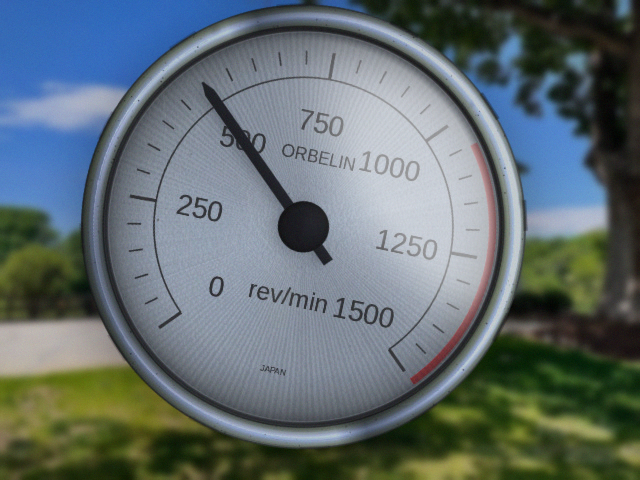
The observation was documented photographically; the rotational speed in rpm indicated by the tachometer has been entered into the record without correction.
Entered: 500 rpm
